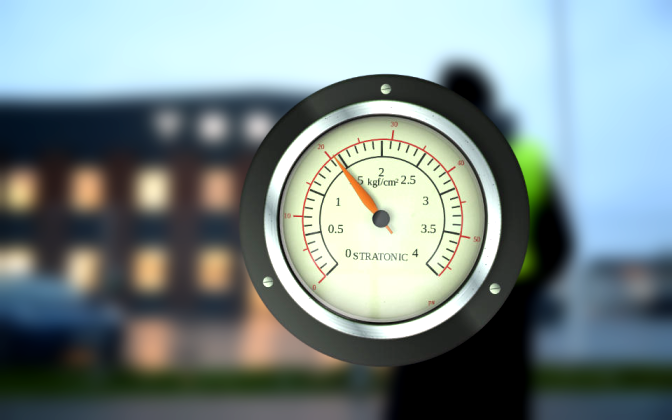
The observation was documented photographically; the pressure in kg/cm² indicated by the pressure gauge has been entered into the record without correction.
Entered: 1.45 kg/cm²
